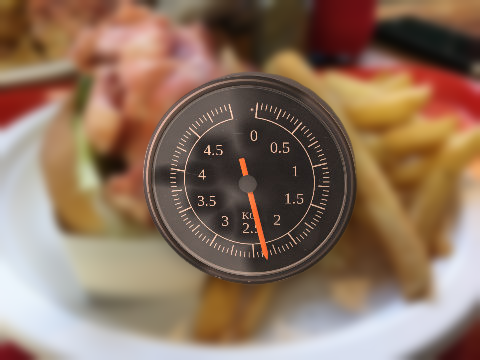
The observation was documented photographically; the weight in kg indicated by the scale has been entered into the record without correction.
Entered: 2.35 kg
